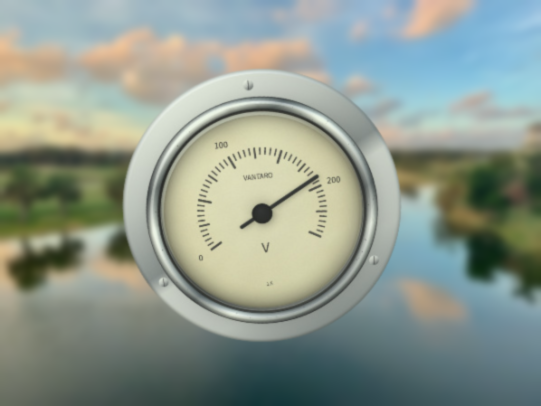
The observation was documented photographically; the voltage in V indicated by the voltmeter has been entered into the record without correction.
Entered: 190 V
